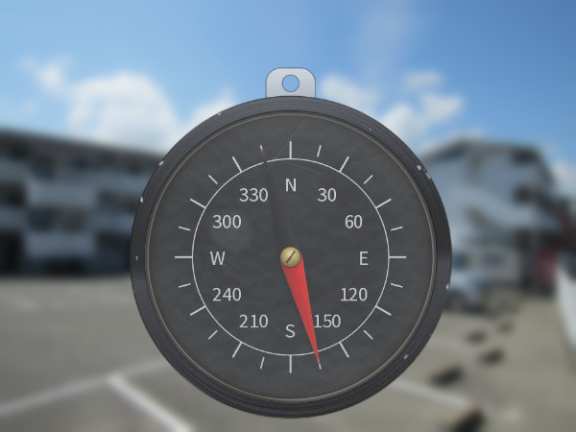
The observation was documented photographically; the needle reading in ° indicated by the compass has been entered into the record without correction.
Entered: 165 °
